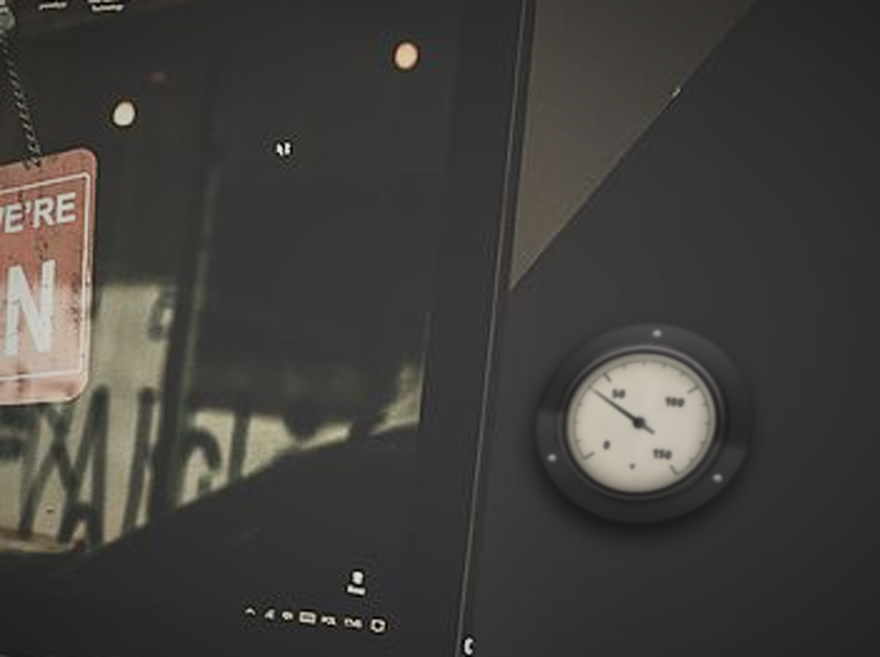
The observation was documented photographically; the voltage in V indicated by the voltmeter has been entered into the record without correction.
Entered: 40 V
